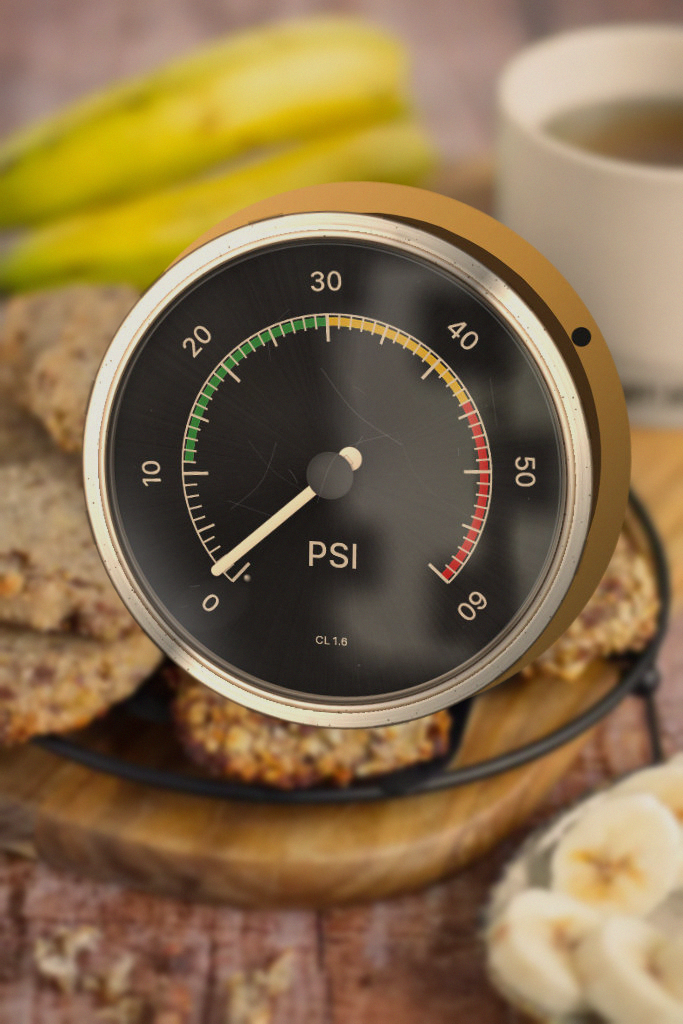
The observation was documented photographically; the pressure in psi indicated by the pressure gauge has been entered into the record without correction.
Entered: 1.5 psi
